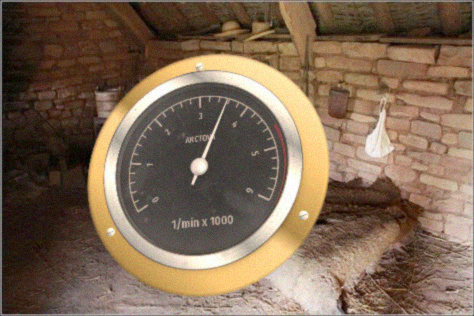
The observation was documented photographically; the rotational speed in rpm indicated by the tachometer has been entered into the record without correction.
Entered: 3600 rpm
